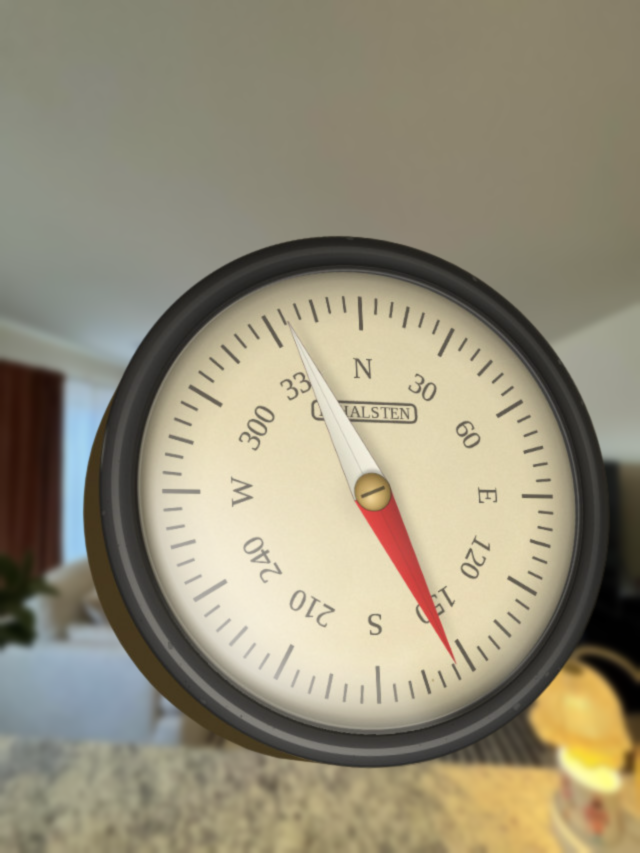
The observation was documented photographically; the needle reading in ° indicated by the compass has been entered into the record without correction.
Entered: 155 °
